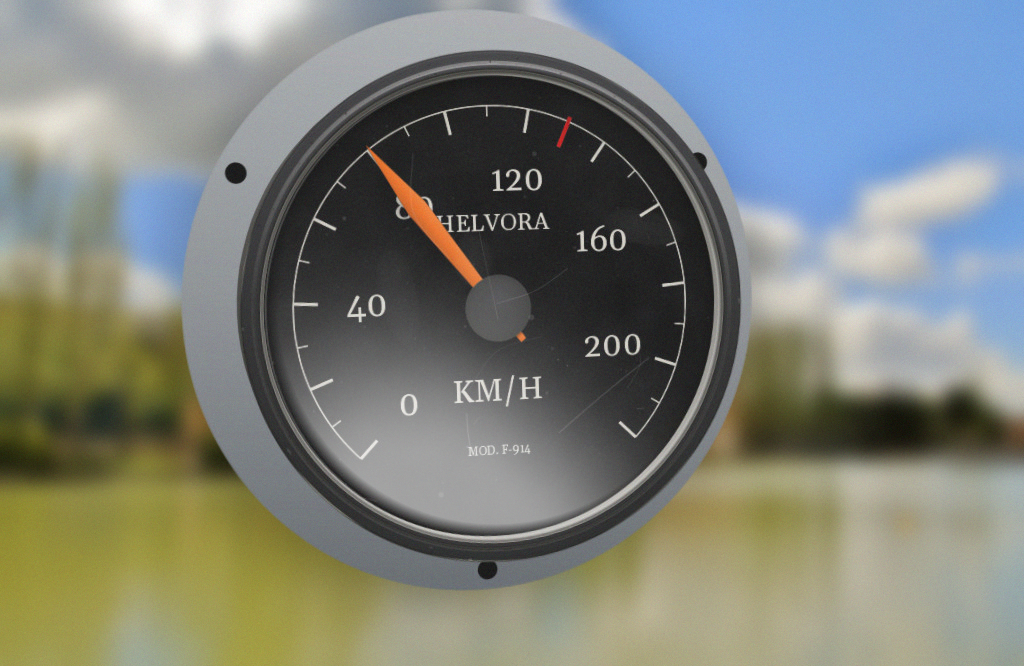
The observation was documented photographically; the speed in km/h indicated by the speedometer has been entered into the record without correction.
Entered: 80 km/h
